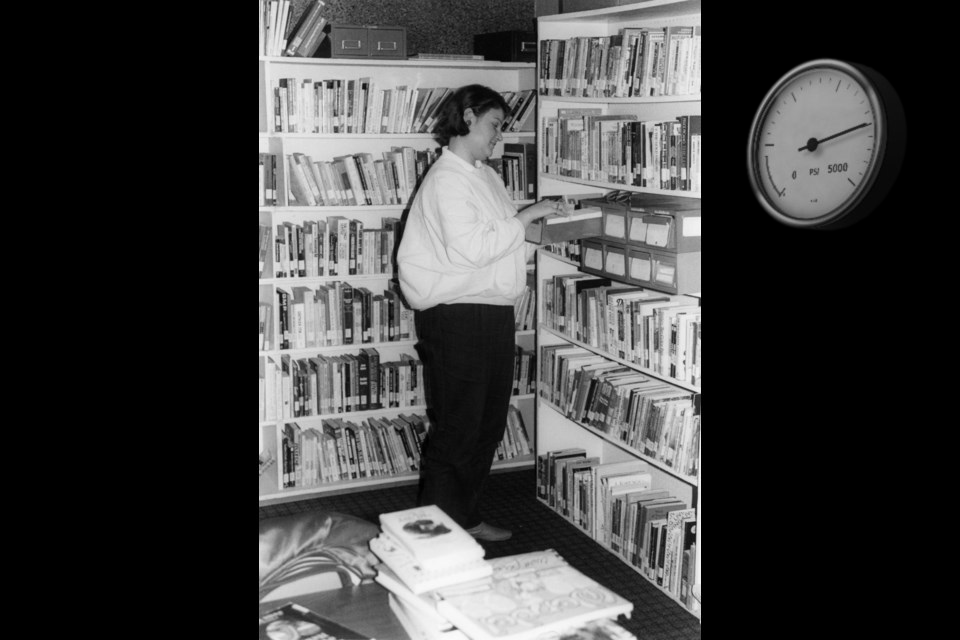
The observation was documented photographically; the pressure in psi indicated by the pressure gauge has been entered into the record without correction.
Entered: 4000 psi
